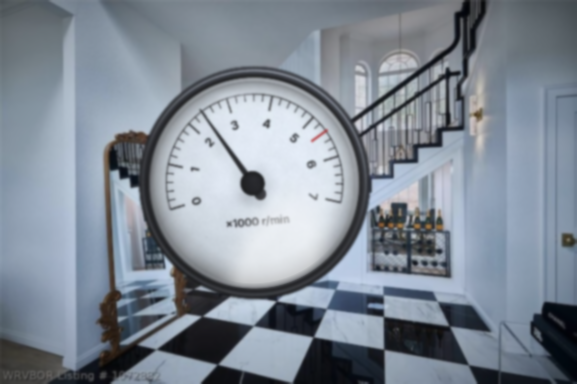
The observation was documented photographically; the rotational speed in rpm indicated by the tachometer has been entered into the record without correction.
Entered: 2400 rpm
